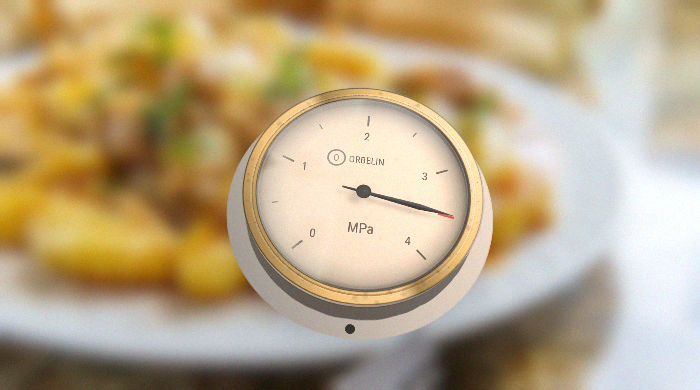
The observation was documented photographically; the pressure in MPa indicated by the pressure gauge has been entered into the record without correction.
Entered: 3.5 MPa
